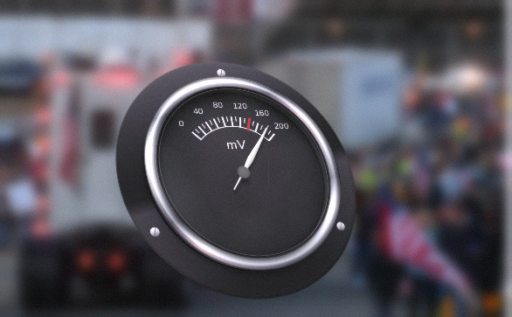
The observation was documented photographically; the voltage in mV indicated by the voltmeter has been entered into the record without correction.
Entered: 180 mV
